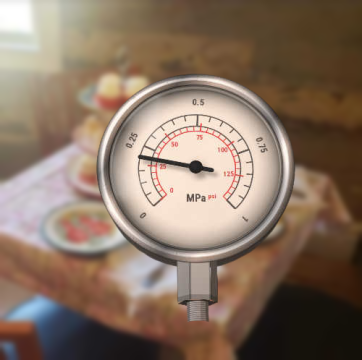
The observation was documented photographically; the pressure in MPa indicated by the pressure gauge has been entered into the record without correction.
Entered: 0.2 MPa
